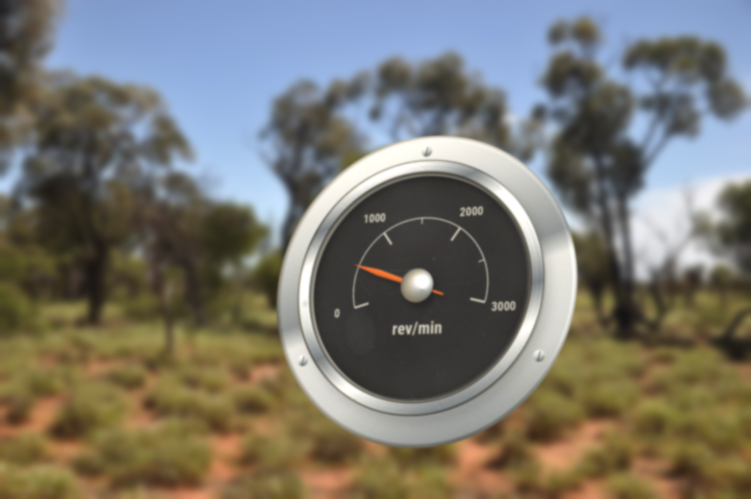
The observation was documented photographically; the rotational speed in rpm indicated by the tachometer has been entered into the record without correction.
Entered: 500 rpm
